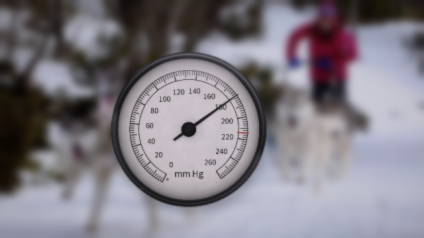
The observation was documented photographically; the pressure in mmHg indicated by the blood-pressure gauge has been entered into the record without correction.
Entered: 180 mmHg
